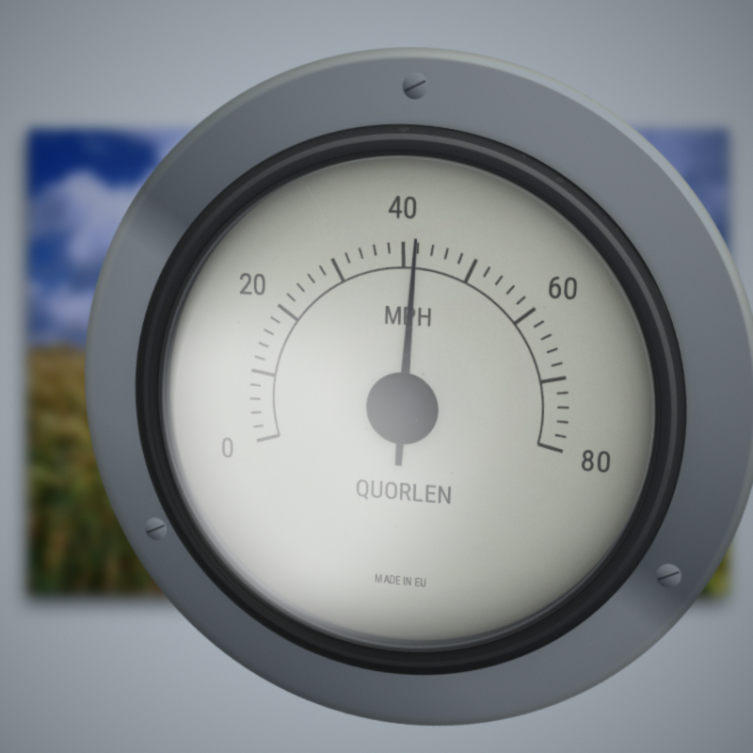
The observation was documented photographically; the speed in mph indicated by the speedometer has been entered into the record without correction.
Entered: 42 mph
